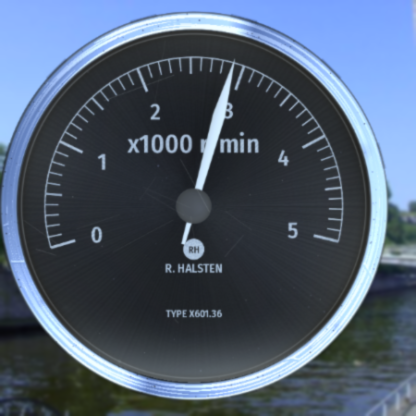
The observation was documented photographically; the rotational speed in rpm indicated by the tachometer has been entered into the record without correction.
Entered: 2900 rpm
